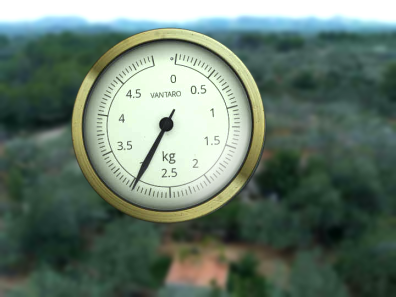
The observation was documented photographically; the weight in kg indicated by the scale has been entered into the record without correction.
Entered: 2.95 kg
